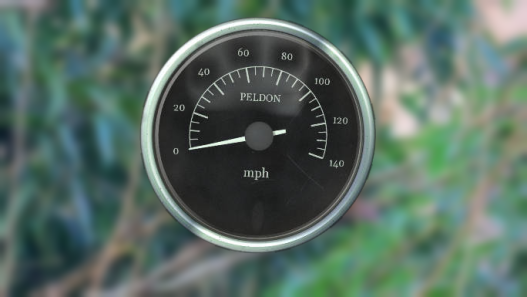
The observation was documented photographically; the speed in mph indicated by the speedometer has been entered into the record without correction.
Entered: 0 mph
